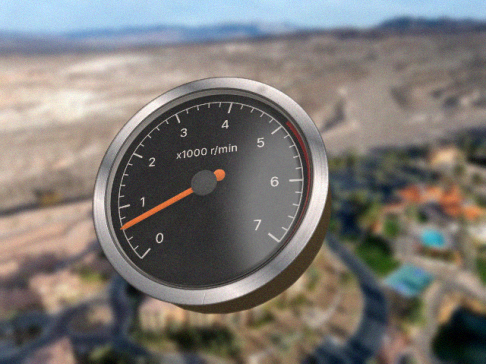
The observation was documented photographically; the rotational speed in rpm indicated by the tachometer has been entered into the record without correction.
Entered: 600 rpm
